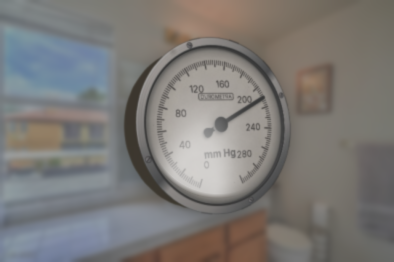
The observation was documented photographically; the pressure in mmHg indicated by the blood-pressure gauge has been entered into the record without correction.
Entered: 210 mmHg
